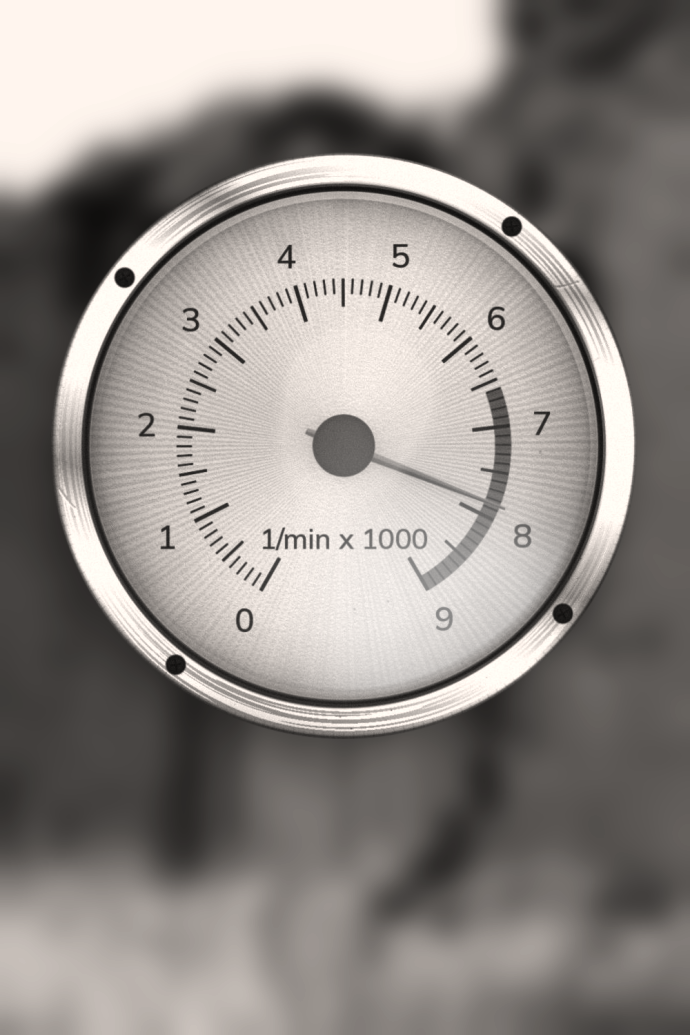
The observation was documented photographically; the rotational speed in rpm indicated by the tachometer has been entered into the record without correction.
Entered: 7850 rpm
